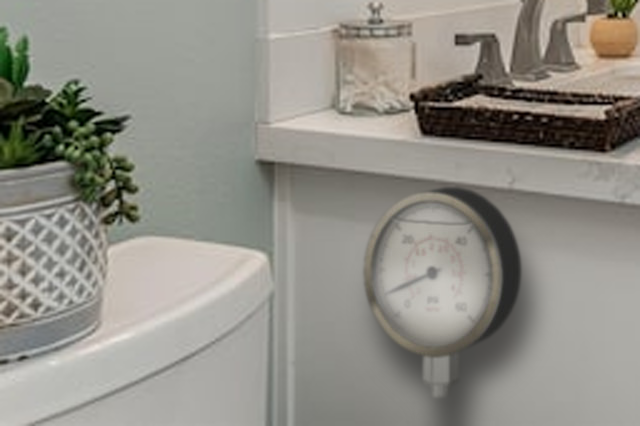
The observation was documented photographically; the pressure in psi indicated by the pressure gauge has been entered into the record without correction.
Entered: 5 psi
